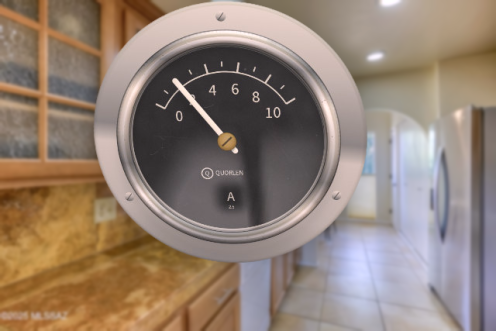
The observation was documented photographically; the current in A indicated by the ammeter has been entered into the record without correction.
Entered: 2 A
